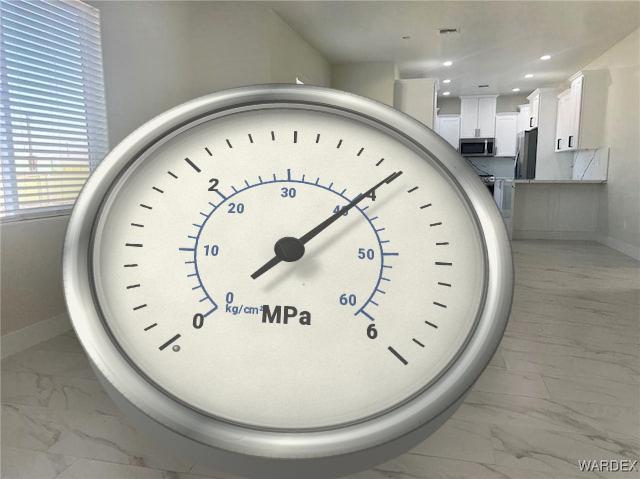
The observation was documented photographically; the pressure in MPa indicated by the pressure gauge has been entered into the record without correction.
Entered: 4 MPa
